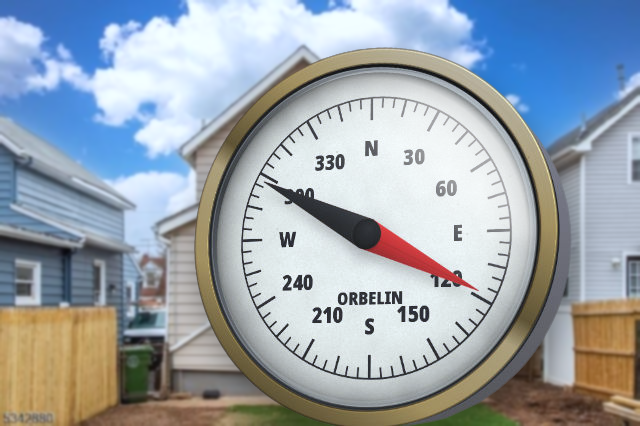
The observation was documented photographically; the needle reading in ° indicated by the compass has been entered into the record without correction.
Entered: 117.5 °
